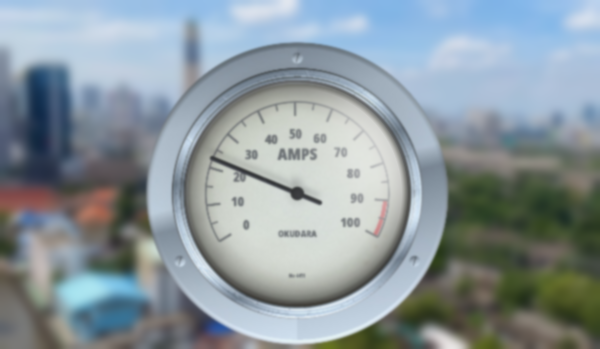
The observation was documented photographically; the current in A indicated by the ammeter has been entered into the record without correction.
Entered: 22.5 A
